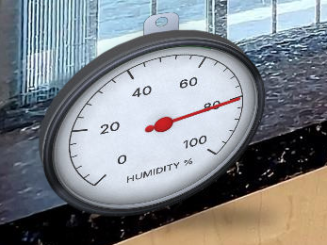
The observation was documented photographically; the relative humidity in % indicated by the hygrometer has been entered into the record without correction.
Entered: 80 %
